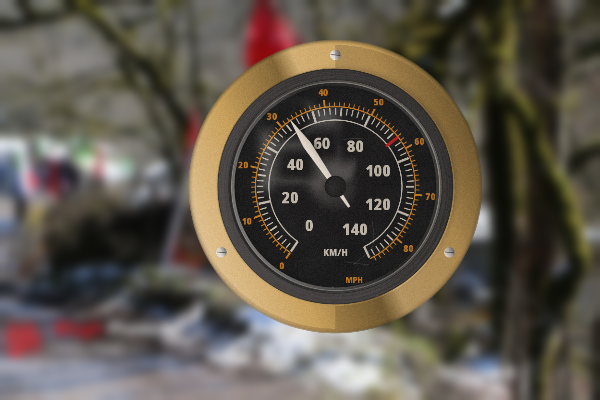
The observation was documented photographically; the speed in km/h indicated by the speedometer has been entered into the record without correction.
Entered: 52 km/h
